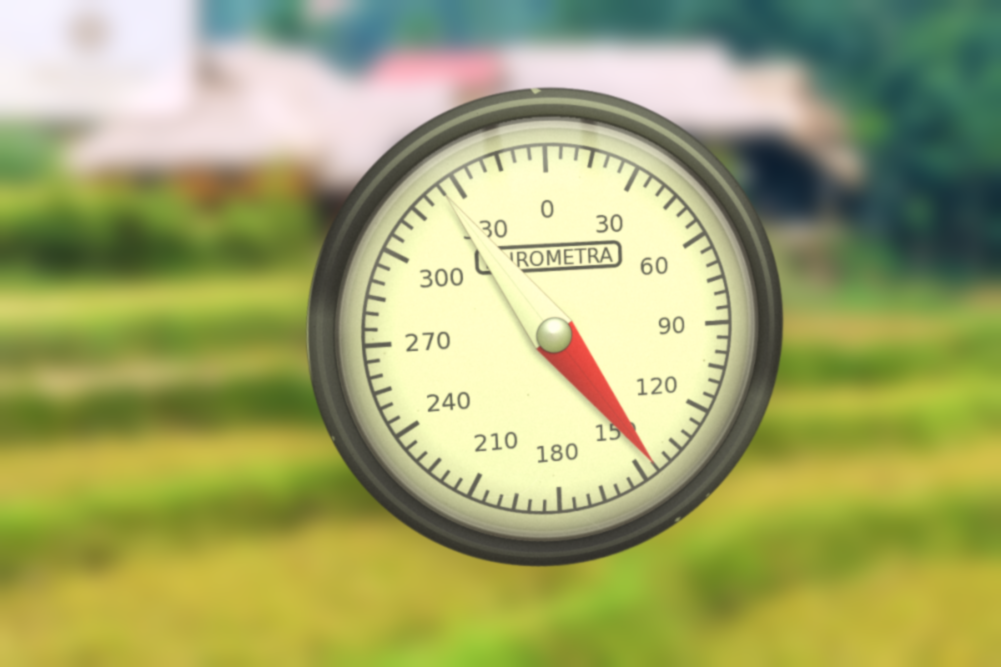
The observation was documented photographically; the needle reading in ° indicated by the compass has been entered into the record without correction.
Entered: 145 °
